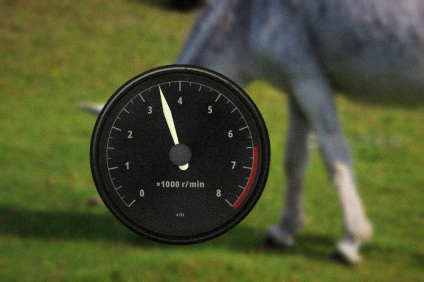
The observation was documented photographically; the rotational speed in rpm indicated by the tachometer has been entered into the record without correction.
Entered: 3500 rpm
